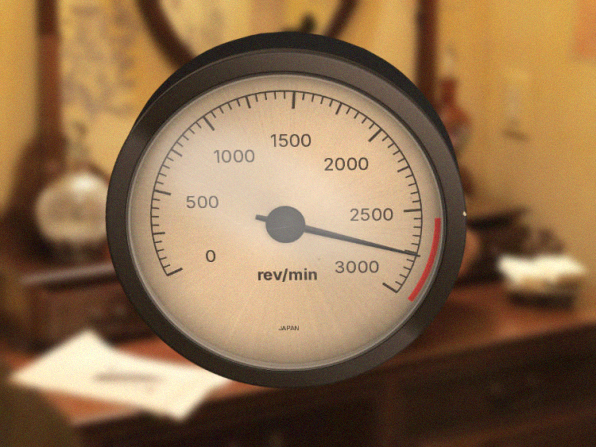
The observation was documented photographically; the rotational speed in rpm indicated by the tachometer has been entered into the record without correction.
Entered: 2750 rpm
